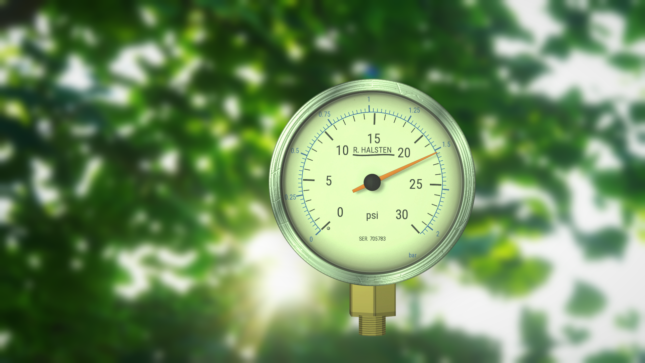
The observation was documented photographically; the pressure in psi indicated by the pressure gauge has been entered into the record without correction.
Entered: 22 psi
